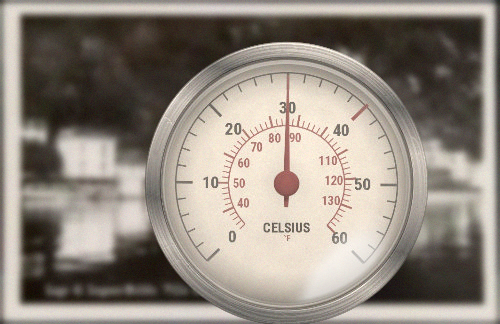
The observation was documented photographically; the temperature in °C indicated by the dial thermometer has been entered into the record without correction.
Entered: 30 °C
